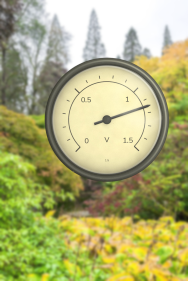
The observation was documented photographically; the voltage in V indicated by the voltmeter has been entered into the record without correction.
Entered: 1.15 V
